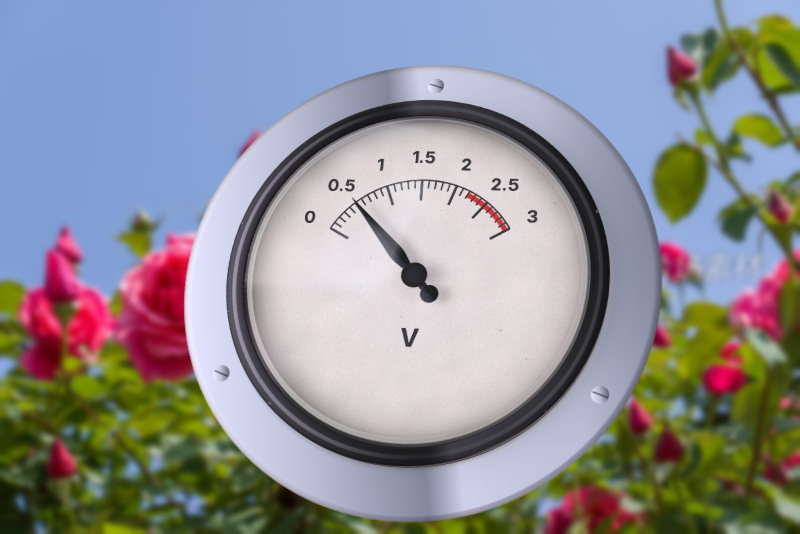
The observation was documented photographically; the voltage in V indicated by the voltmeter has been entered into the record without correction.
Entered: 0.5 V
